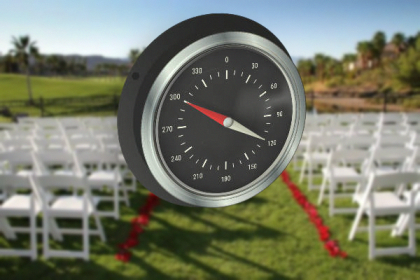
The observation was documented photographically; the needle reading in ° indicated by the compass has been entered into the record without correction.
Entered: 300 °
